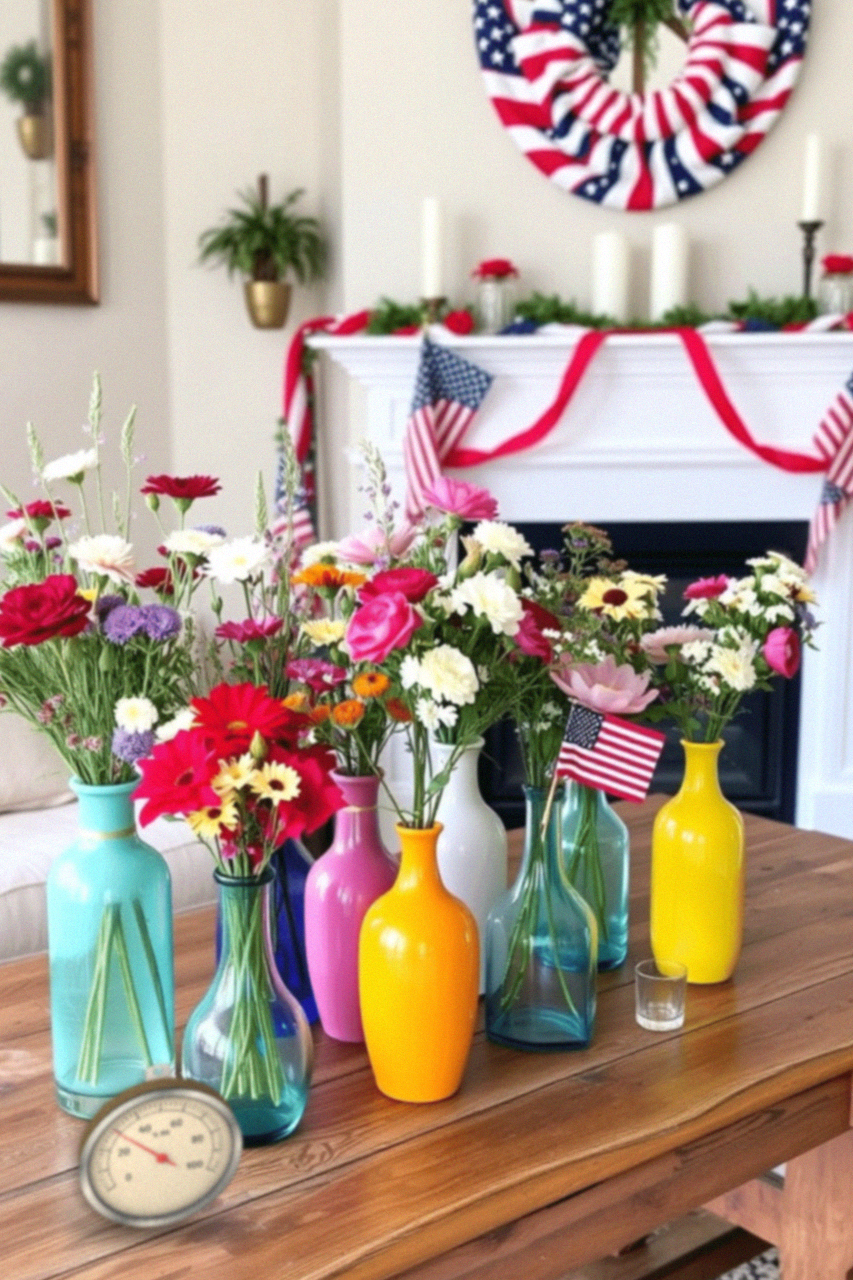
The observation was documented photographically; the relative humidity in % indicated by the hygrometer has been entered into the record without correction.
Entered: 30 %
